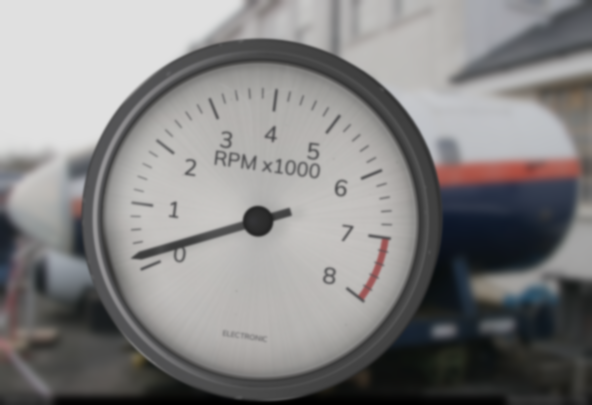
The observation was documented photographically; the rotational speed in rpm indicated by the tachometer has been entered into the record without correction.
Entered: 200 rpm
